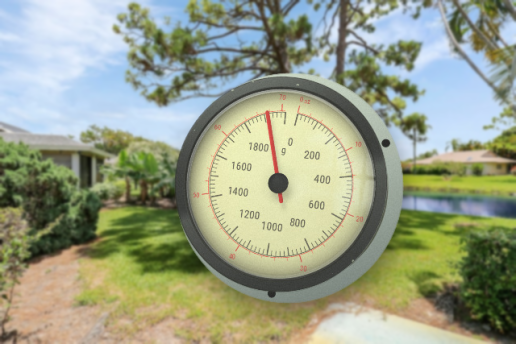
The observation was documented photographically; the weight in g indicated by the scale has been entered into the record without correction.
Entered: 1920 g
